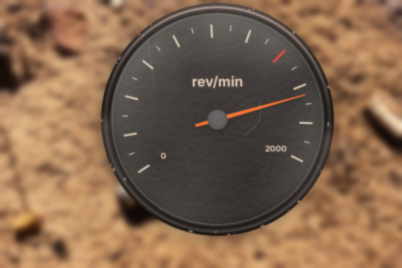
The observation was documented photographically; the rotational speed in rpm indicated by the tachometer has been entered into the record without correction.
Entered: 1650 rpm
